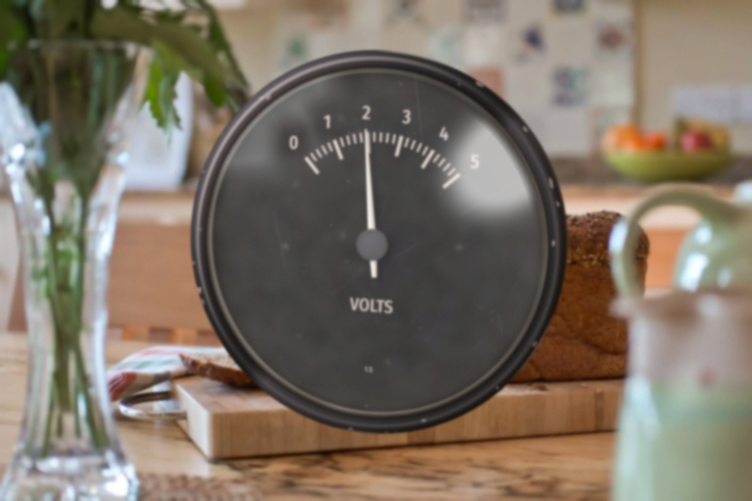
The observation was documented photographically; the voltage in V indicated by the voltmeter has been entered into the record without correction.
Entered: 2 V
